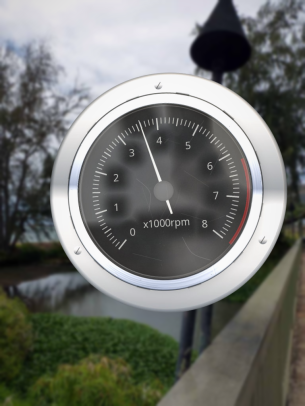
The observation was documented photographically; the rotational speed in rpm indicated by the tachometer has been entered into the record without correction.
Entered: 3600 rpm
